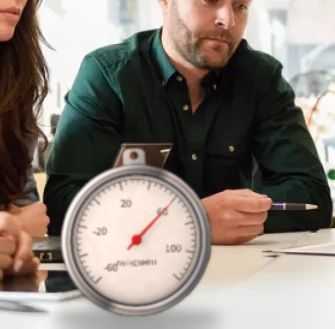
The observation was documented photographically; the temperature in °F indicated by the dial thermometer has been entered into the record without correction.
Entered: 60 °F
